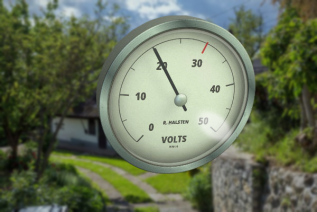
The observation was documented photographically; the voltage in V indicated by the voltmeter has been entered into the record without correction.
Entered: 20 V
